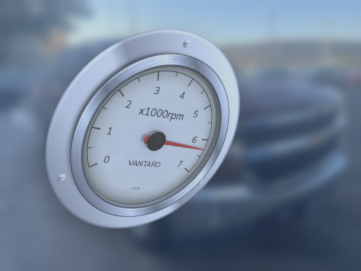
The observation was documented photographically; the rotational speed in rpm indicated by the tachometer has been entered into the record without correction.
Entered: 6250 rpm
